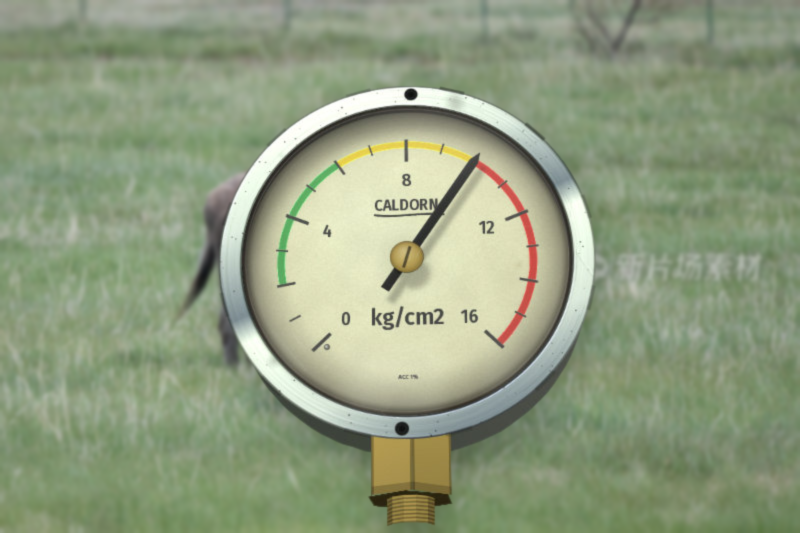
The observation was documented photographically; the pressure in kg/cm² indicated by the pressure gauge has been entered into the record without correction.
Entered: 10 kg/cm²
